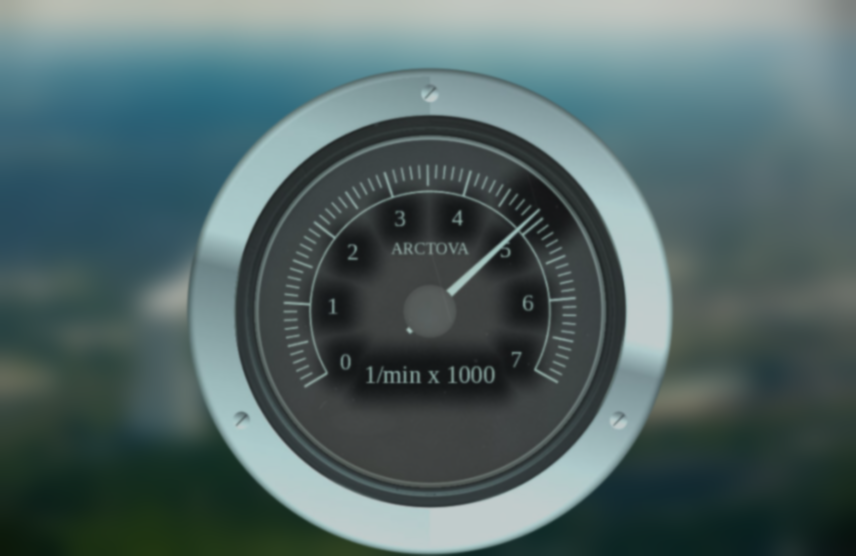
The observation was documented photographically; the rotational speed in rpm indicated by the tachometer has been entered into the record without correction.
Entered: 4900 rpm
